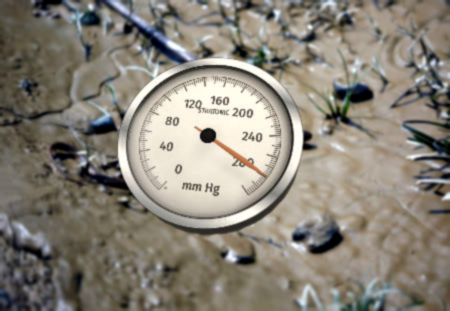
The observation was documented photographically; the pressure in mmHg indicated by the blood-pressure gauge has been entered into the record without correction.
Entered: 280 mmHg
